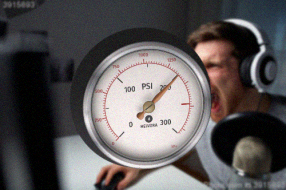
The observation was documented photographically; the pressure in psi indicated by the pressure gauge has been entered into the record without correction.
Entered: 200 psi
